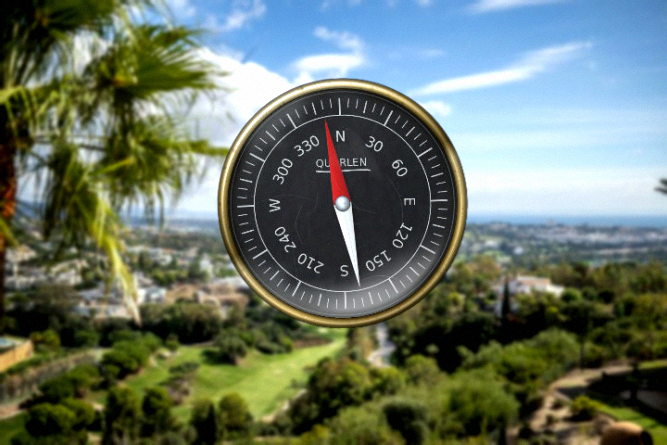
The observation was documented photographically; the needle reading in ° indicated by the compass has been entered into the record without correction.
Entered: 350 °
